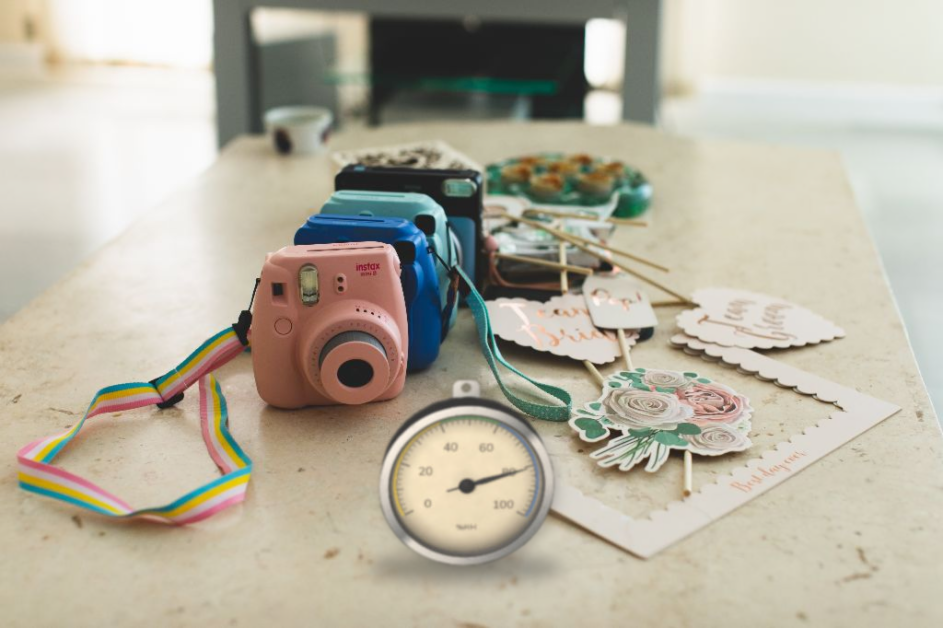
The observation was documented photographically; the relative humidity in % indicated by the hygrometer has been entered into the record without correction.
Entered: 80 %
